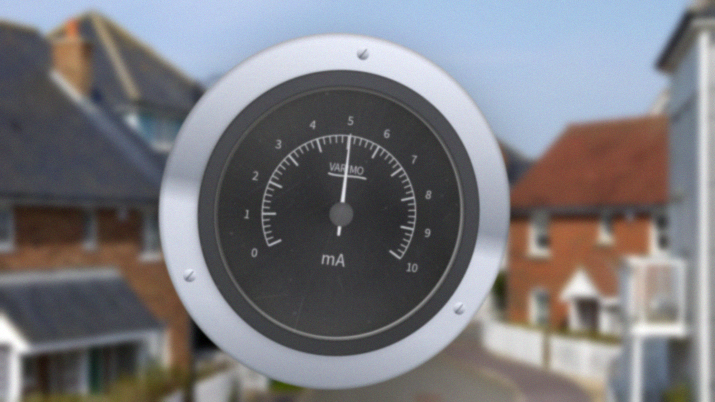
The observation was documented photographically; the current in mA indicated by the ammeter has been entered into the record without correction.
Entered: 5 mA
